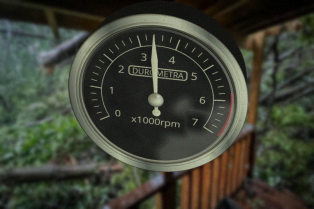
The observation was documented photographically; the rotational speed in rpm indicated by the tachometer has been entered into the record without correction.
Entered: 3400 rpm
